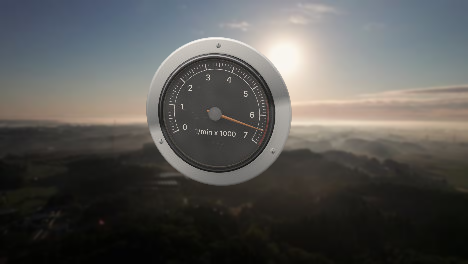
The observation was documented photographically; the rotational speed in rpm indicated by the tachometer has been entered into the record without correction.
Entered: 6500 rpm
